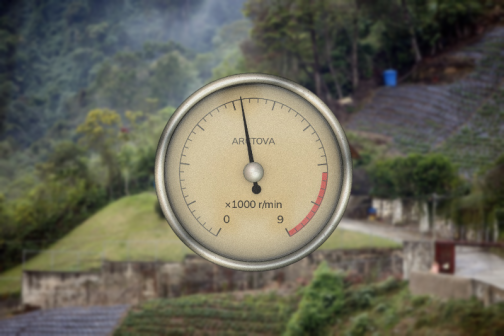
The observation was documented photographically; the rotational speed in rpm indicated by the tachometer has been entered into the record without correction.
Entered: 4200 rpm
